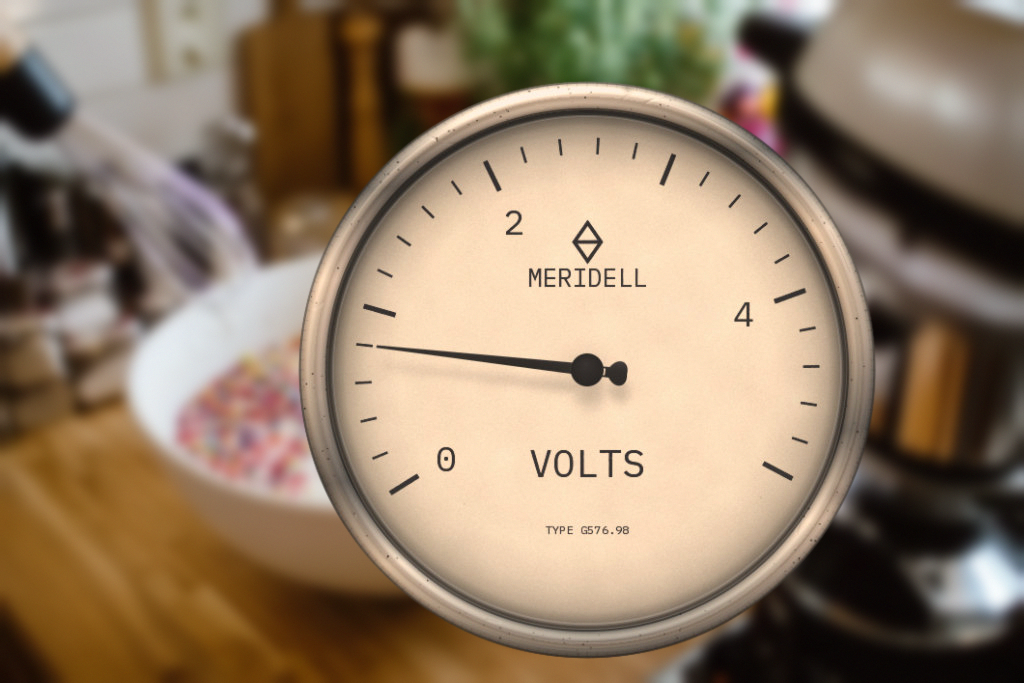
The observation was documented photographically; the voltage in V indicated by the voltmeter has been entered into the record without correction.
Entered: 0.8 V
